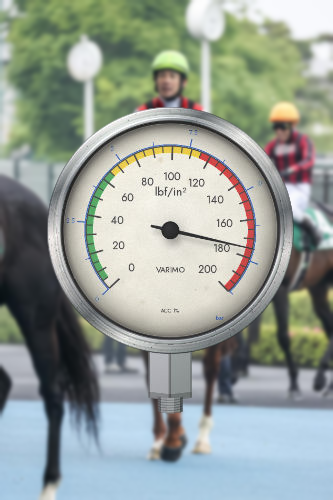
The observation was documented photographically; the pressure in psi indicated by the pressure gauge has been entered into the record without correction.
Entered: 175 psi
